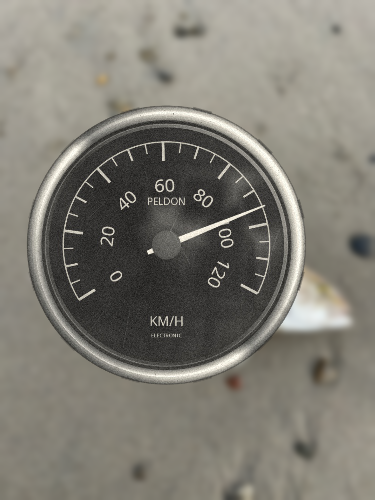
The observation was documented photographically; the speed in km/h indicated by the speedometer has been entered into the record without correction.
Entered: 95 km/h
